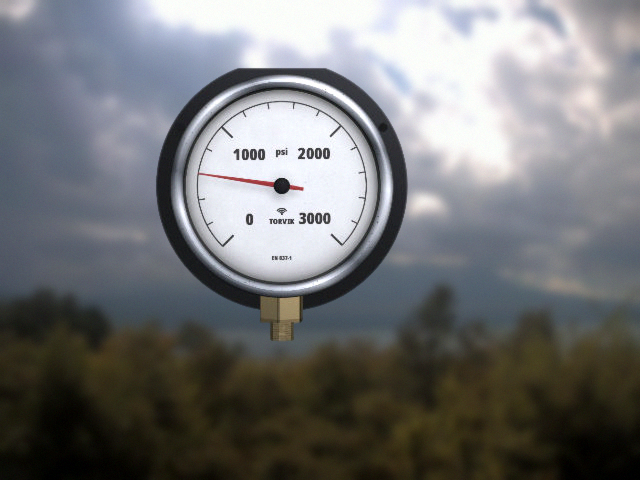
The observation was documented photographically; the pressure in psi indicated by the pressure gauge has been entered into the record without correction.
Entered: 600 psi
